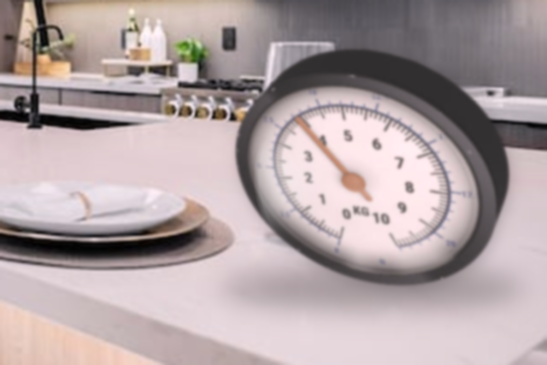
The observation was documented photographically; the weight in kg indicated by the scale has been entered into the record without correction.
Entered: 4 kg
